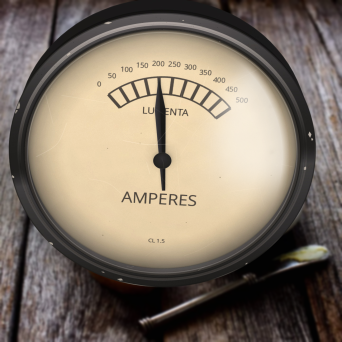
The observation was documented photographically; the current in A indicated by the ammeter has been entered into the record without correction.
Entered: 200 A
